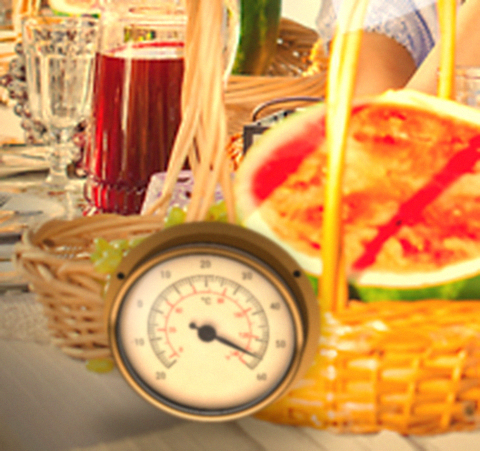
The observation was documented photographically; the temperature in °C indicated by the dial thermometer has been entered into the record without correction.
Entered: 55 °C
